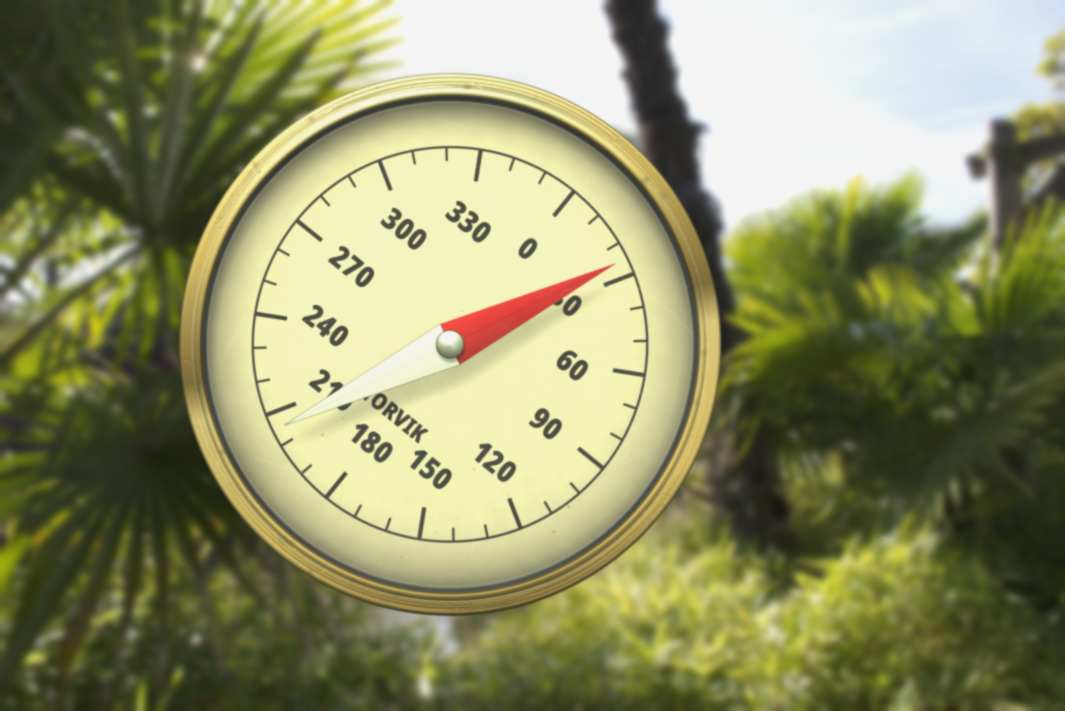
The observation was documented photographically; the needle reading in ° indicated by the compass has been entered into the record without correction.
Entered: 25 °
